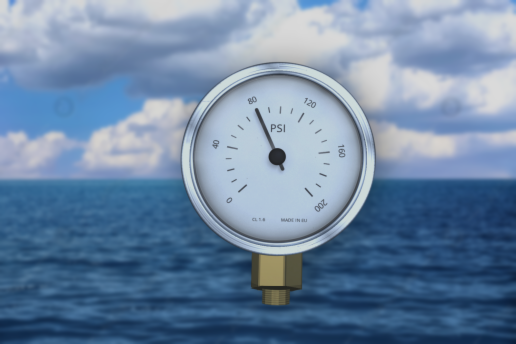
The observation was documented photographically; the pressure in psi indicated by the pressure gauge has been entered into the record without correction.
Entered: 80 psi
